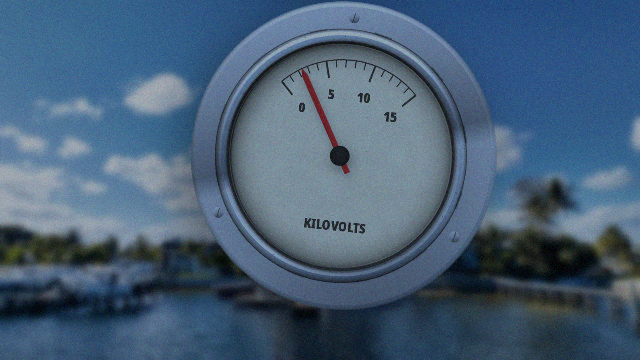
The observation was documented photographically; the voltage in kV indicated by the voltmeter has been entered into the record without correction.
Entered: 2.5 kV
